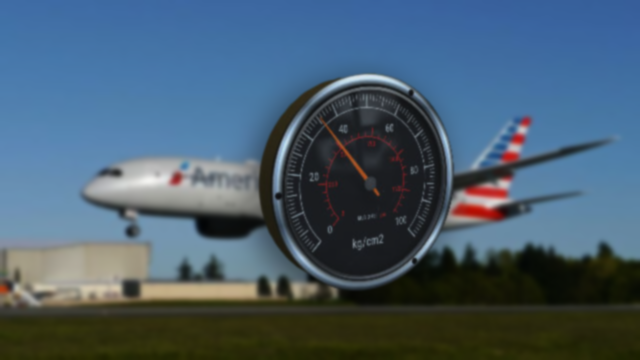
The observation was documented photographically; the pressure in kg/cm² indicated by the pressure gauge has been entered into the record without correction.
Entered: 35 kg/cm²
